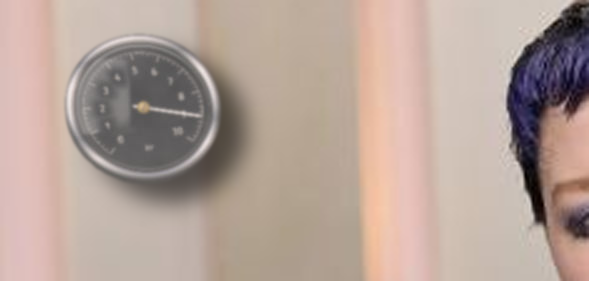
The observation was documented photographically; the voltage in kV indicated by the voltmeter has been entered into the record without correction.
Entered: 9 kV
